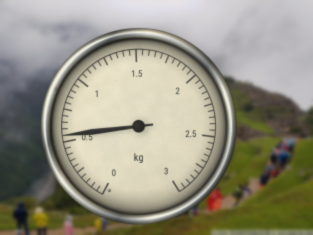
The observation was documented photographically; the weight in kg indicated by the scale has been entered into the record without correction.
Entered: 0.55 kg
